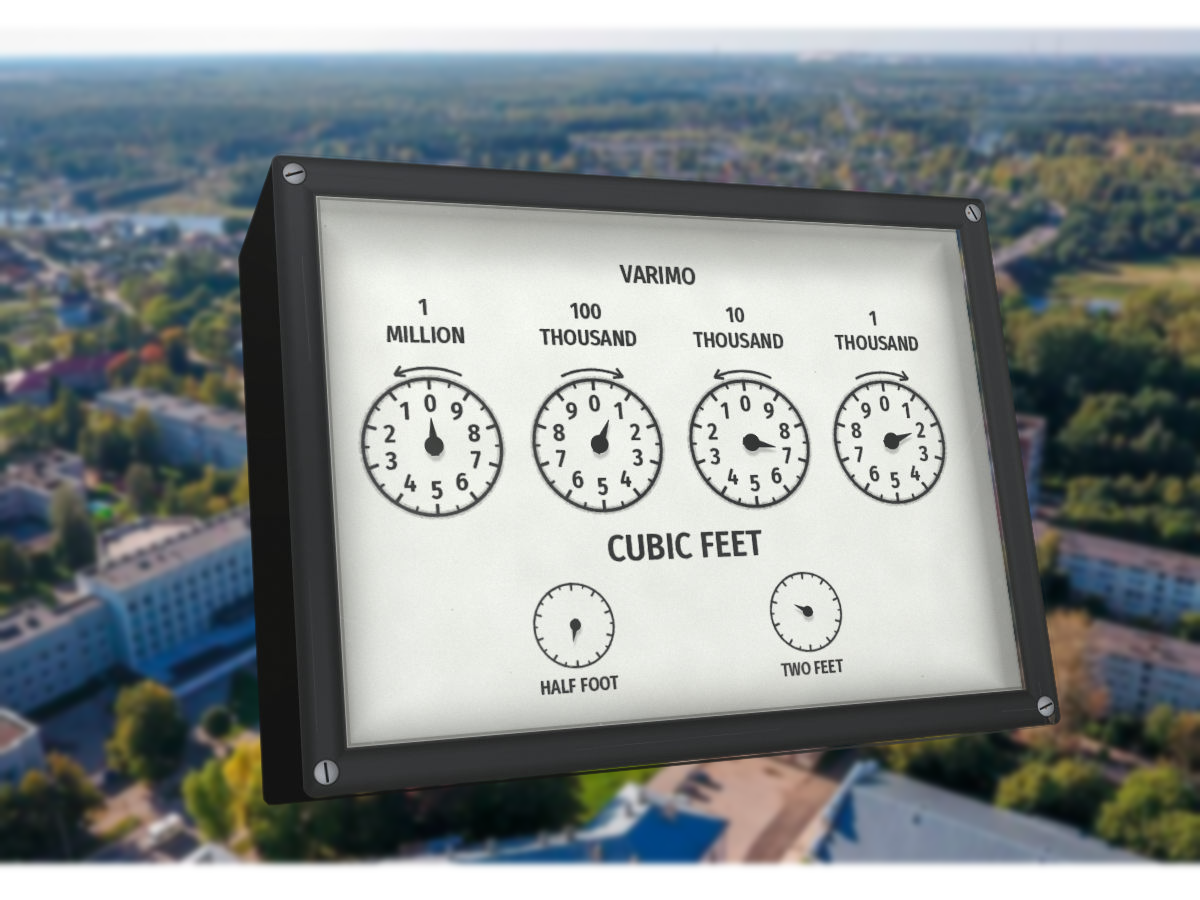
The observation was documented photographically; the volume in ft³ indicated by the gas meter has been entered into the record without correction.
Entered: 7200 ft³
